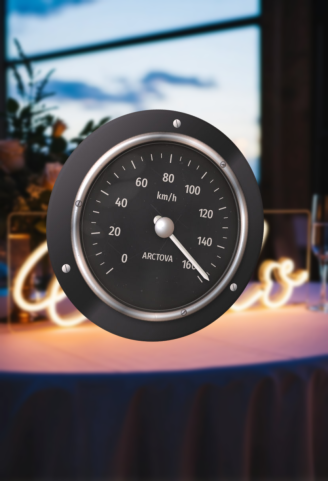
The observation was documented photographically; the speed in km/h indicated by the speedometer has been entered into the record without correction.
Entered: 157.5 km/h
